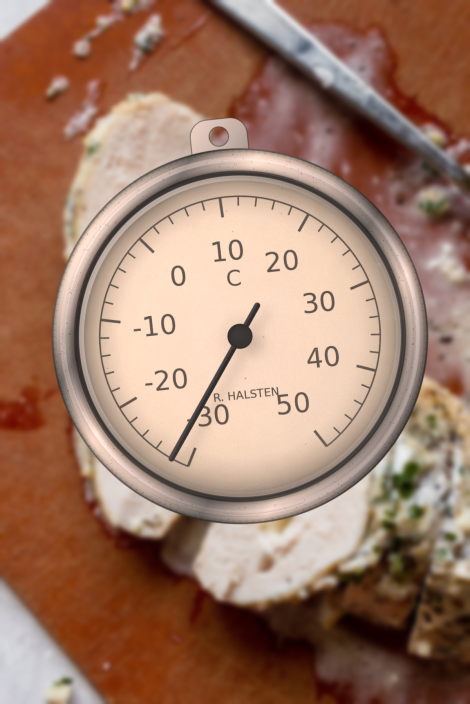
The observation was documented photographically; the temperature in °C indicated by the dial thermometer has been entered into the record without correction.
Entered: -28 °C
